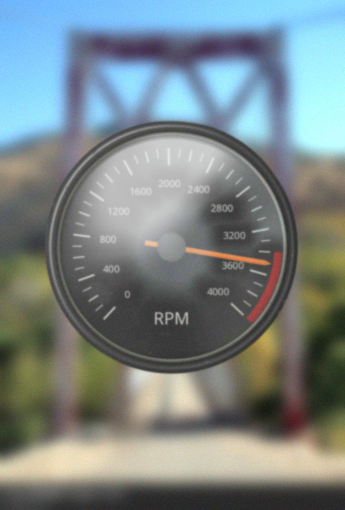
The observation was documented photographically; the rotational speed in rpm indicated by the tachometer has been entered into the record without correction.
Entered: 3500 rpm
